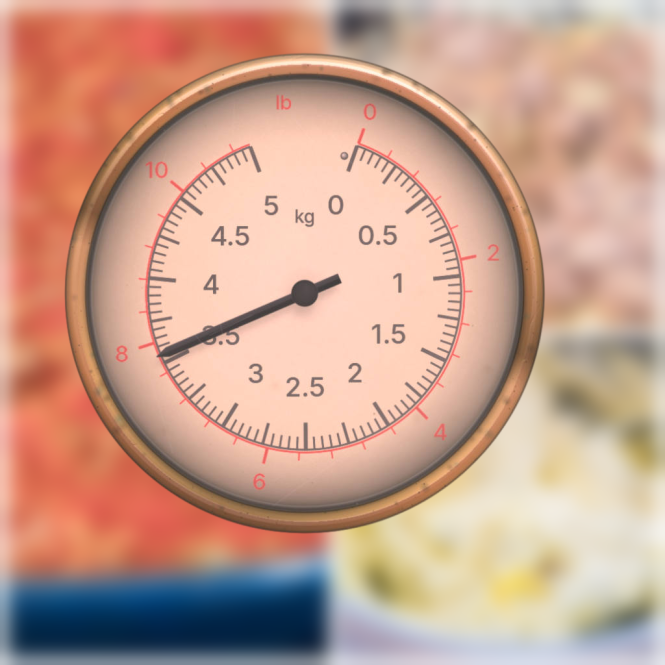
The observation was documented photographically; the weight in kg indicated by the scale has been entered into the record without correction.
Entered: 3.55 kg
